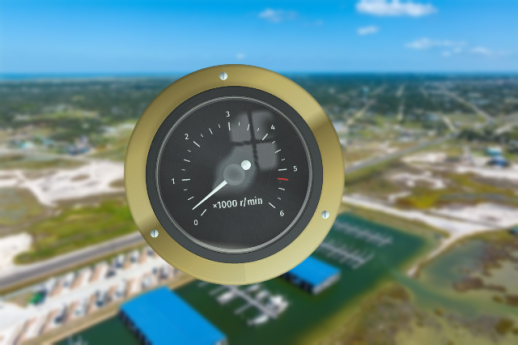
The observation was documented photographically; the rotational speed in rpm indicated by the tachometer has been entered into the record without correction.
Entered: 250 rpm
